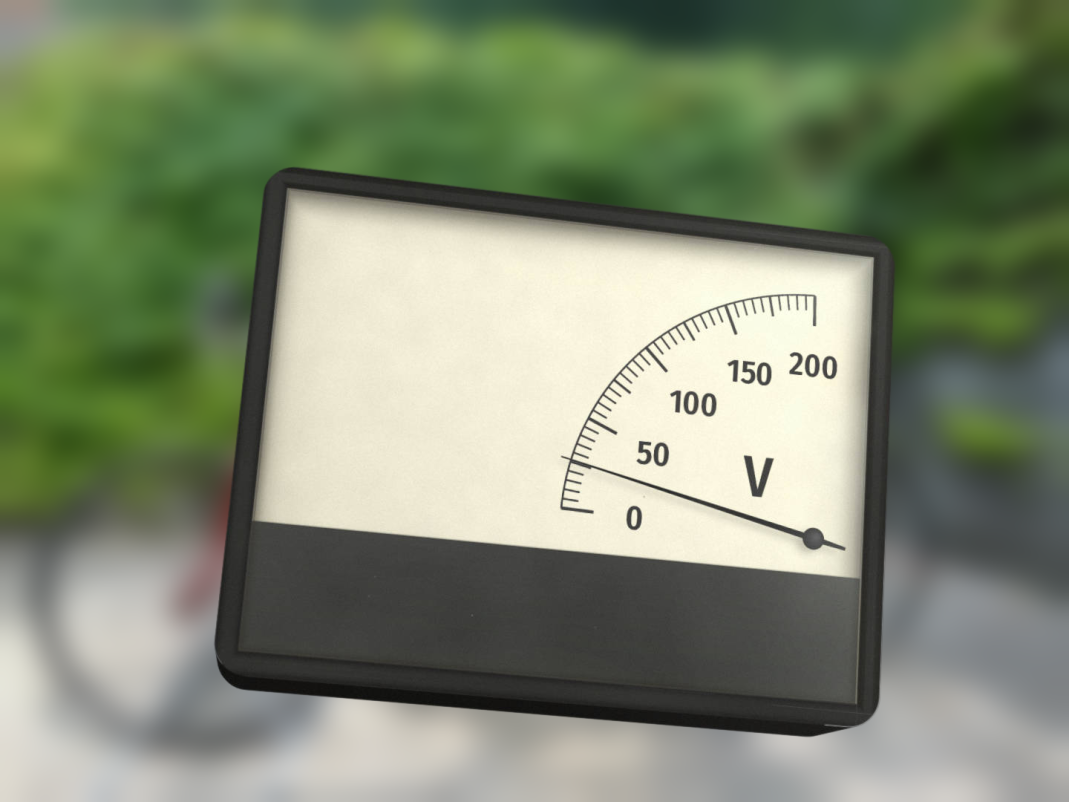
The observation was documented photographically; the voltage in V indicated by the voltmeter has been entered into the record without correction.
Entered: 25 V
